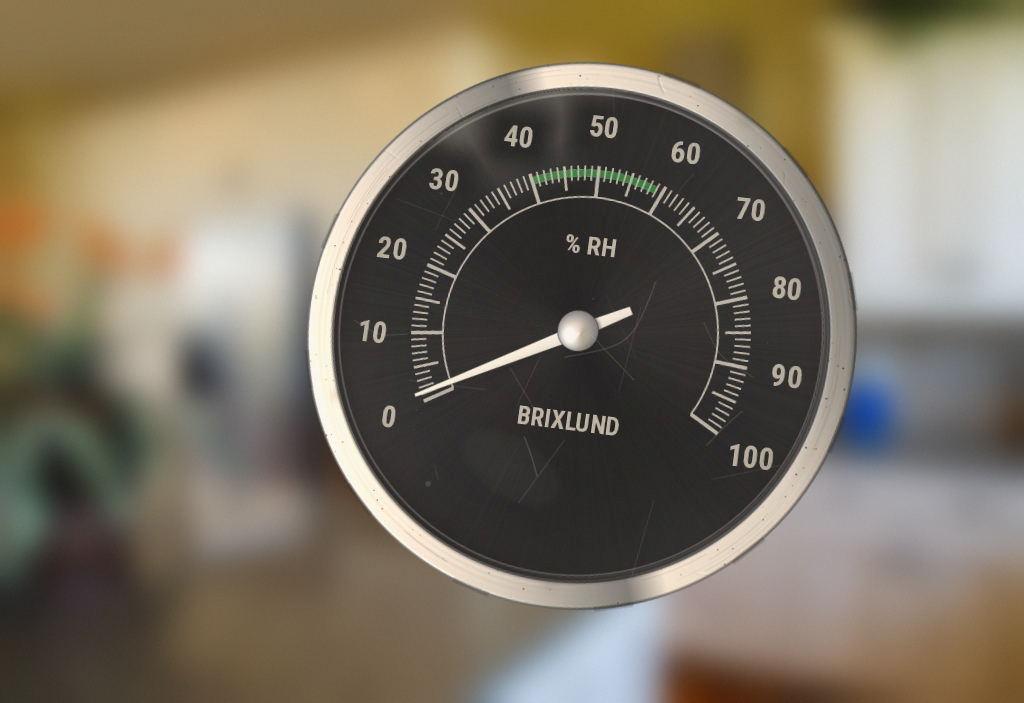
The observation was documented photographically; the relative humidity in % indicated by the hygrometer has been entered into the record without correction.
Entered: 1 %
